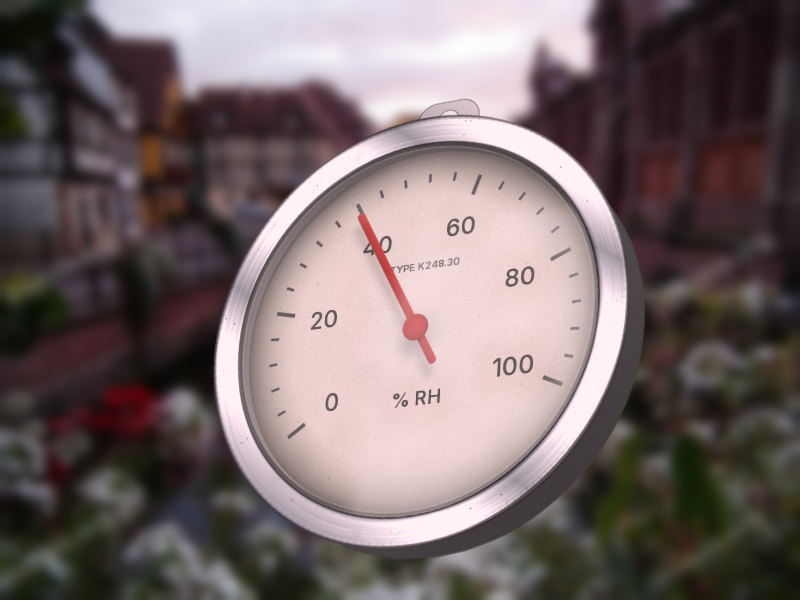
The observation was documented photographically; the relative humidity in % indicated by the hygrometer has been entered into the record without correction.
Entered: 40 %
